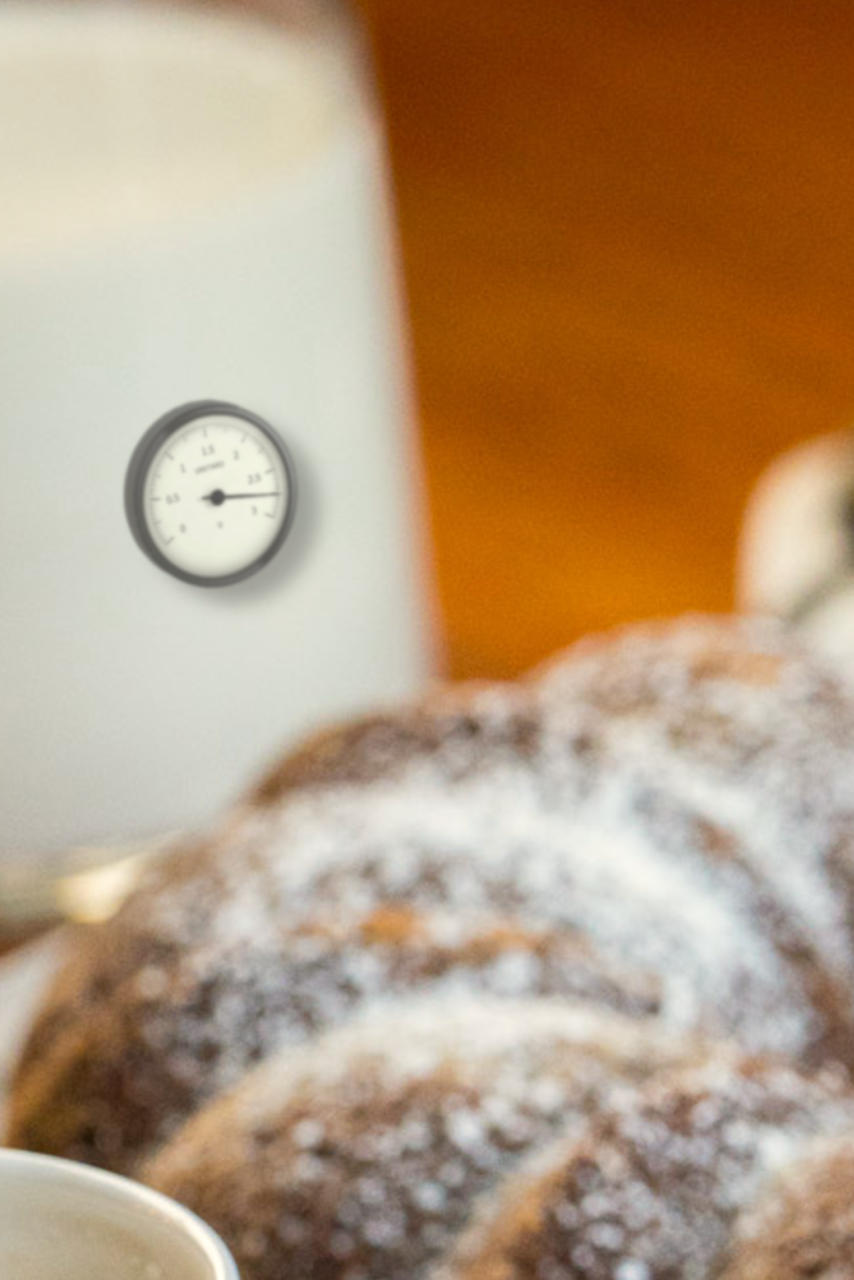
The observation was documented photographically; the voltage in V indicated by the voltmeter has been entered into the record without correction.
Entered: 2.75 V
